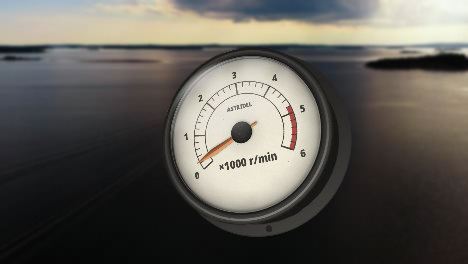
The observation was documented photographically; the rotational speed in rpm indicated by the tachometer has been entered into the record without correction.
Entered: 200 rpm
